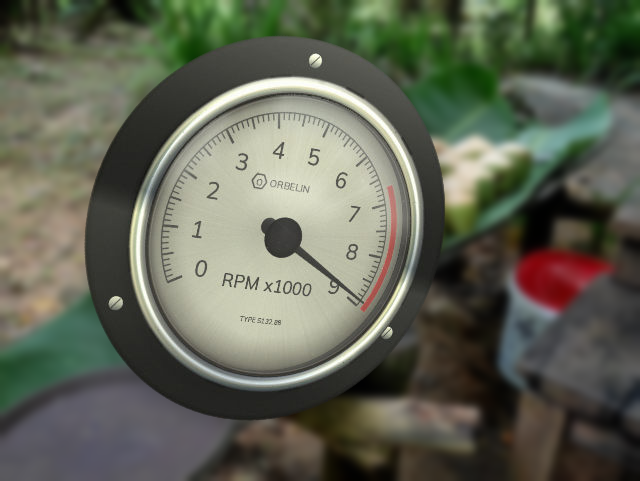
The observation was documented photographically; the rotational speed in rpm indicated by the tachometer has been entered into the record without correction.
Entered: 8900 rpm
